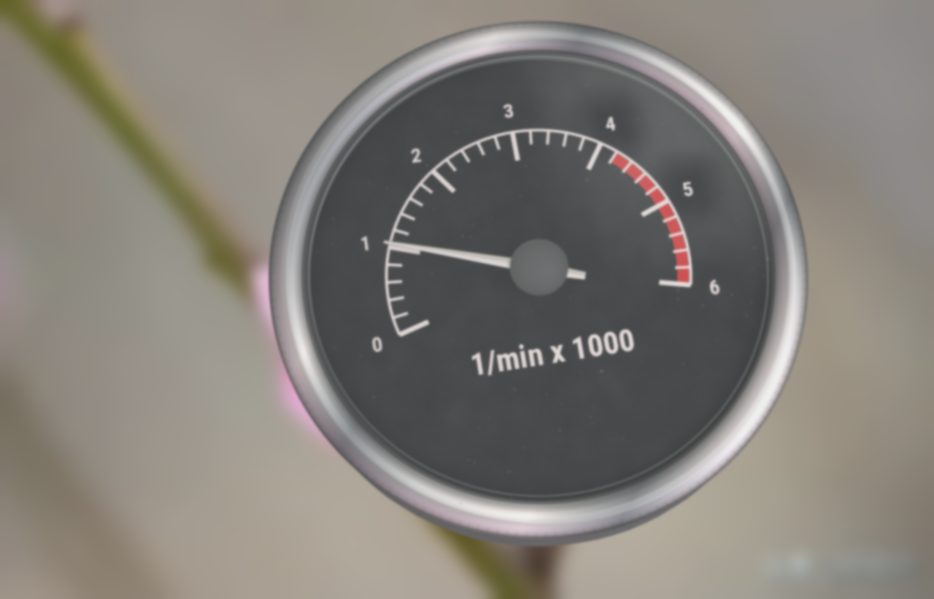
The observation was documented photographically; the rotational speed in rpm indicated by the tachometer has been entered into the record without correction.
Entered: 1000 rpm
